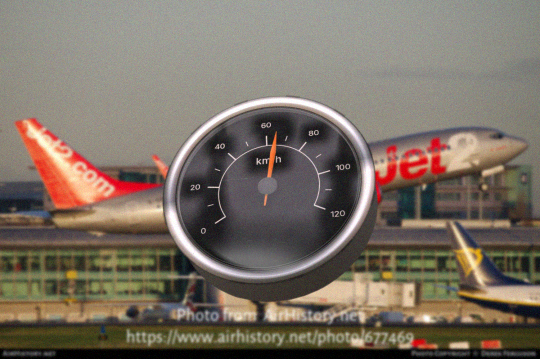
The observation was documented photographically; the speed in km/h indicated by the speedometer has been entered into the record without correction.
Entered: 65 km/h
